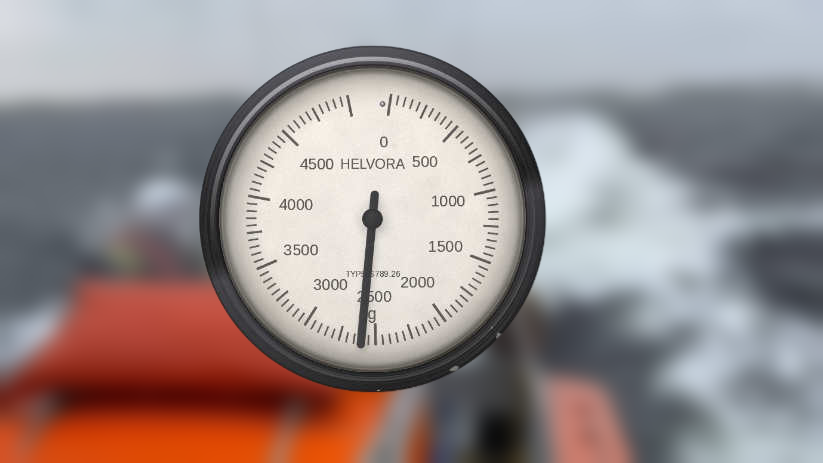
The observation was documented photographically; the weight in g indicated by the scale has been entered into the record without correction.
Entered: 2600 g
